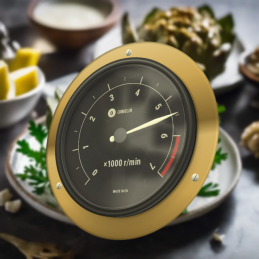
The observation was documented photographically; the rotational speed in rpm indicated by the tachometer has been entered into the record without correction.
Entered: 5500 rpm
